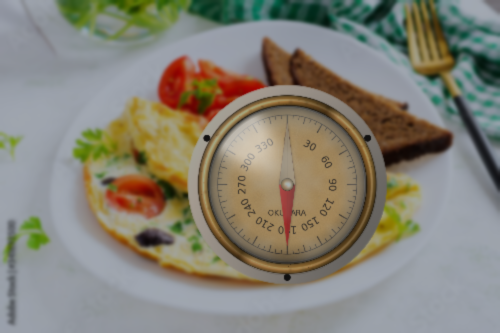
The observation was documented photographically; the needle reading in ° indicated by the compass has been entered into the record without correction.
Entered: 180 °
